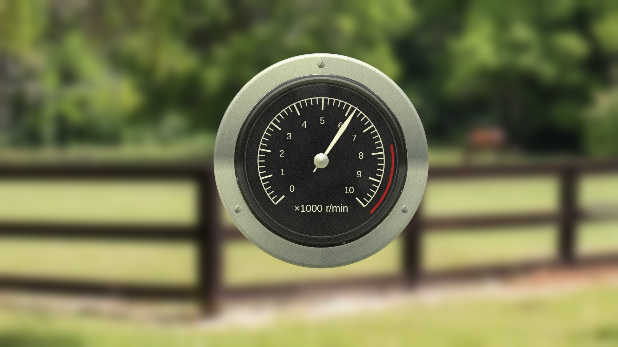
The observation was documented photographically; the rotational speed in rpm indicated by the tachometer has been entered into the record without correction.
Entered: 6200 rpm
